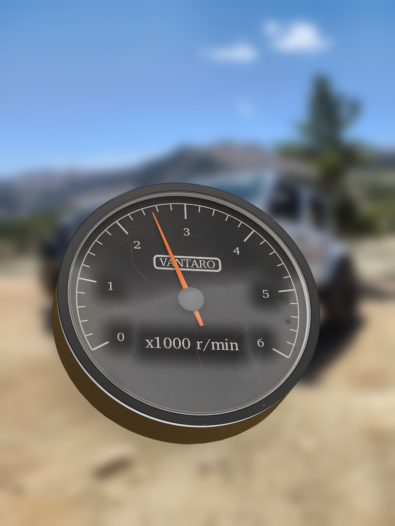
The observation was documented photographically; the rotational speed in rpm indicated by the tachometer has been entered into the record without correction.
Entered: 2500 rpm
